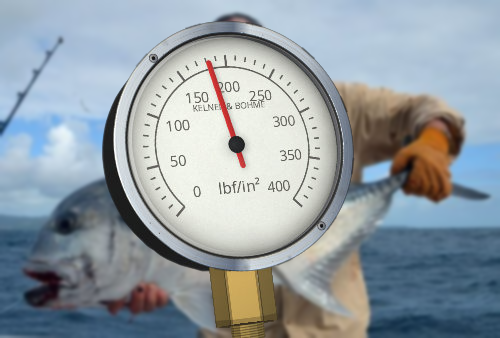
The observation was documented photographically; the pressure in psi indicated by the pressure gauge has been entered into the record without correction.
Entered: 180 psi
